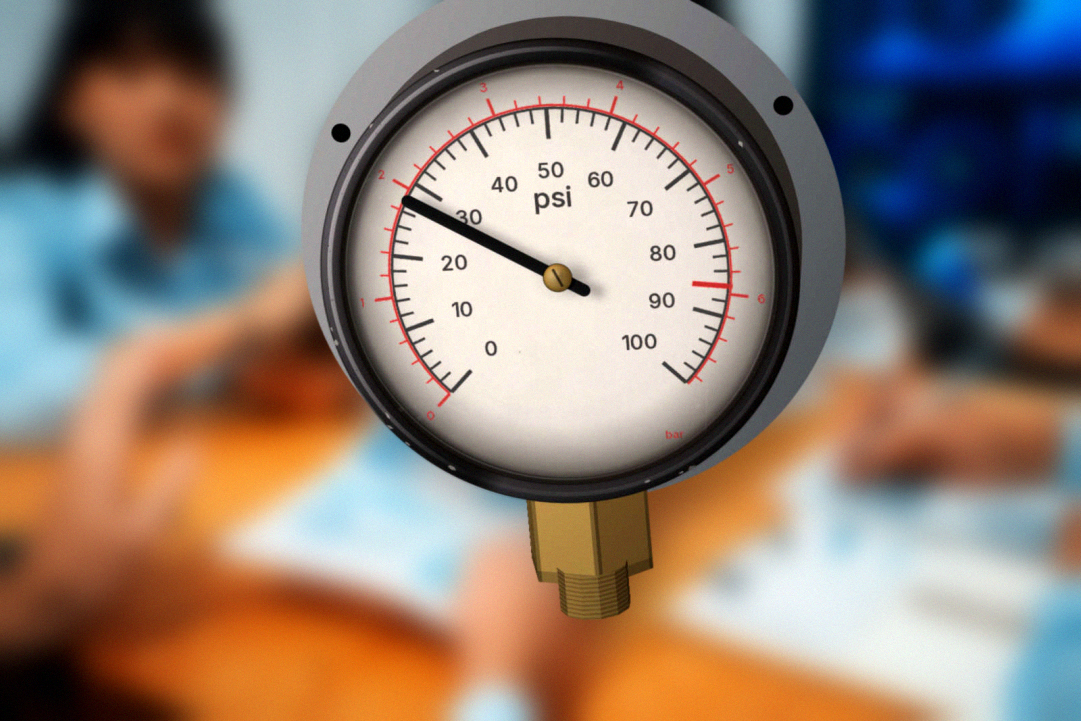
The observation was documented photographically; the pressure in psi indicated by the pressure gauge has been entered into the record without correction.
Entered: 28 psi
